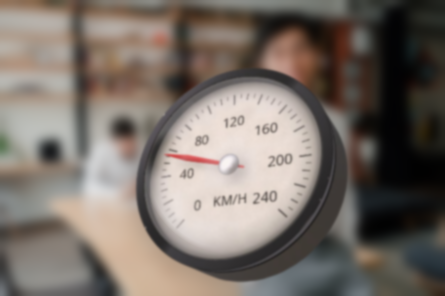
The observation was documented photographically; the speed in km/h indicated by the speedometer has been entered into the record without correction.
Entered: 55 km/h
